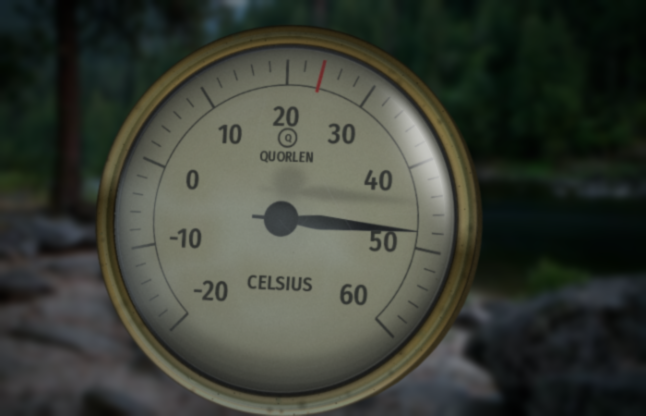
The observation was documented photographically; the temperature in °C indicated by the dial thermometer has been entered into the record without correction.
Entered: 48 °C
